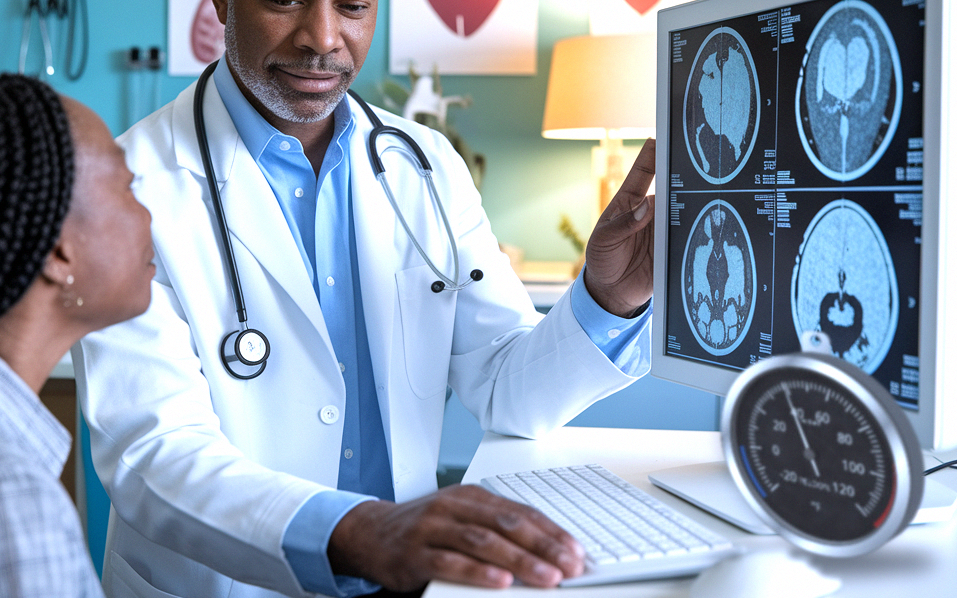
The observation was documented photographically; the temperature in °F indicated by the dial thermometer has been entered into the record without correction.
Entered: 40 °F
